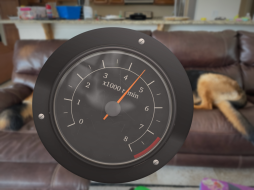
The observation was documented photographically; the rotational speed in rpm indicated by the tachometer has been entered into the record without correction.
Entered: 4500 rpm
